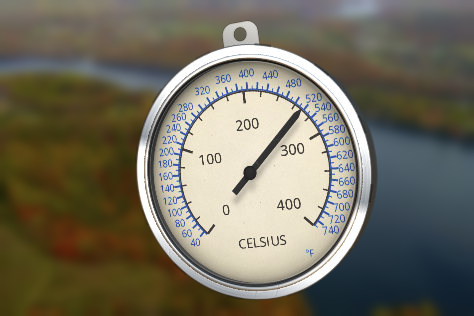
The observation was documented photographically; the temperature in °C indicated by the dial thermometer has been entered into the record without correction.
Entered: 270 °C
